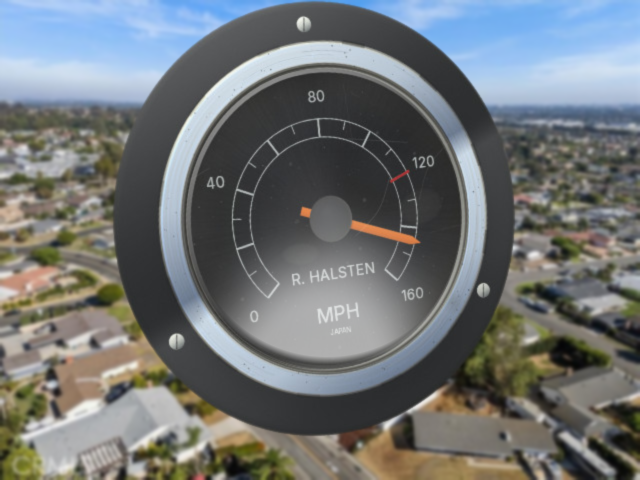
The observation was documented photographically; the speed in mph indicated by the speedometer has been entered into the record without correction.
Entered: 145 mph
